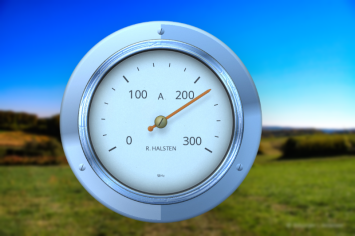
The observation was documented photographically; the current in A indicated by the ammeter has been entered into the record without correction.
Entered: 220 A
